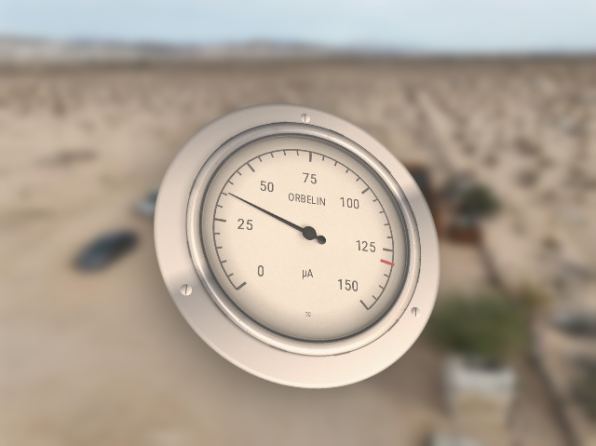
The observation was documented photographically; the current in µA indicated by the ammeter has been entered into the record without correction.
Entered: 35 µA
